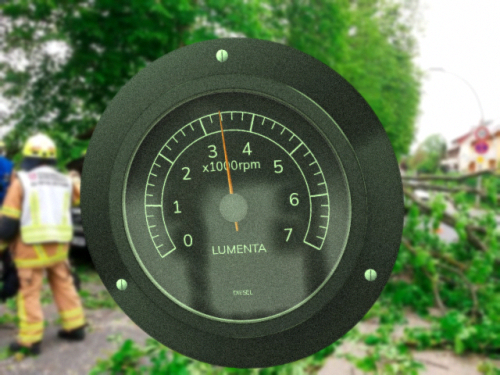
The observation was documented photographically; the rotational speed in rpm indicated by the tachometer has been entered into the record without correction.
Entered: 3400 rpm
